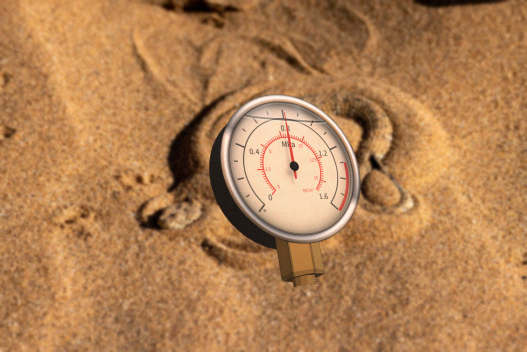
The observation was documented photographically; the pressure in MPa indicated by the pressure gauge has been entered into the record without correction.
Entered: 0.8 MPa
